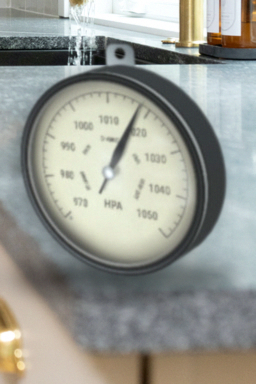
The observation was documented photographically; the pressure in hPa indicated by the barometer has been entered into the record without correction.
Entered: 1018 hPa
